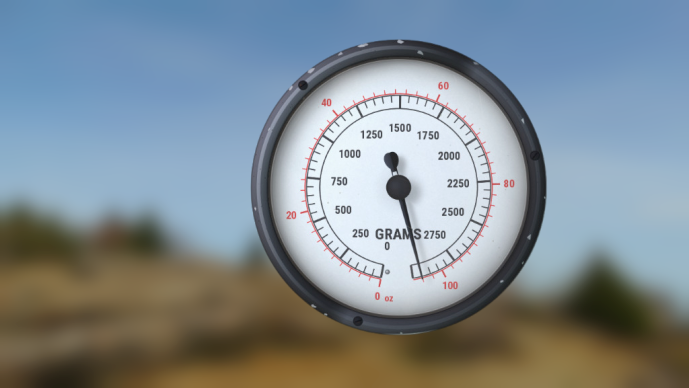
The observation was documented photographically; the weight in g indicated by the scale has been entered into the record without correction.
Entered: 2950 g
